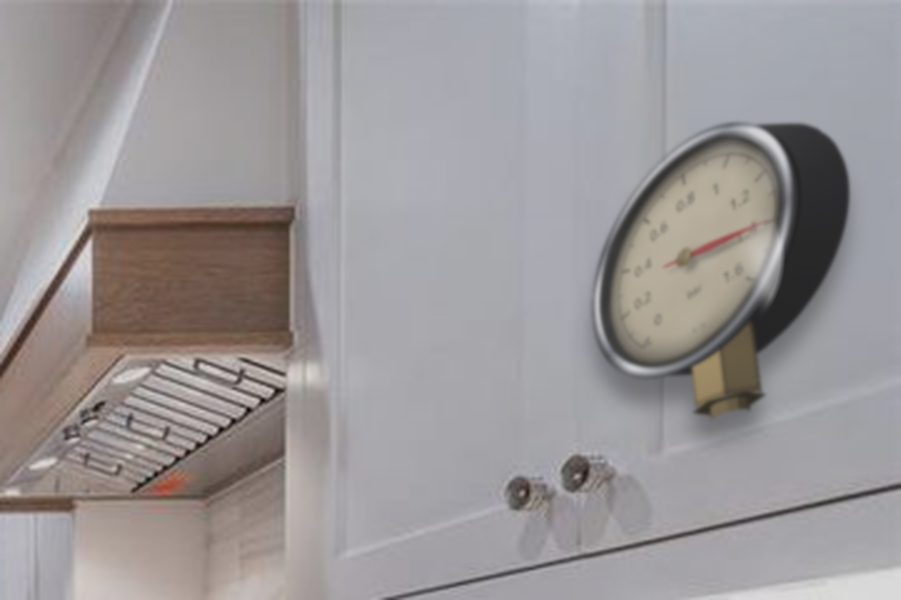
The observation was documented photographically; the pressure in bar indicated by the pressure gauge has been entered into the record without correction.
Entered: 1.4 bar
